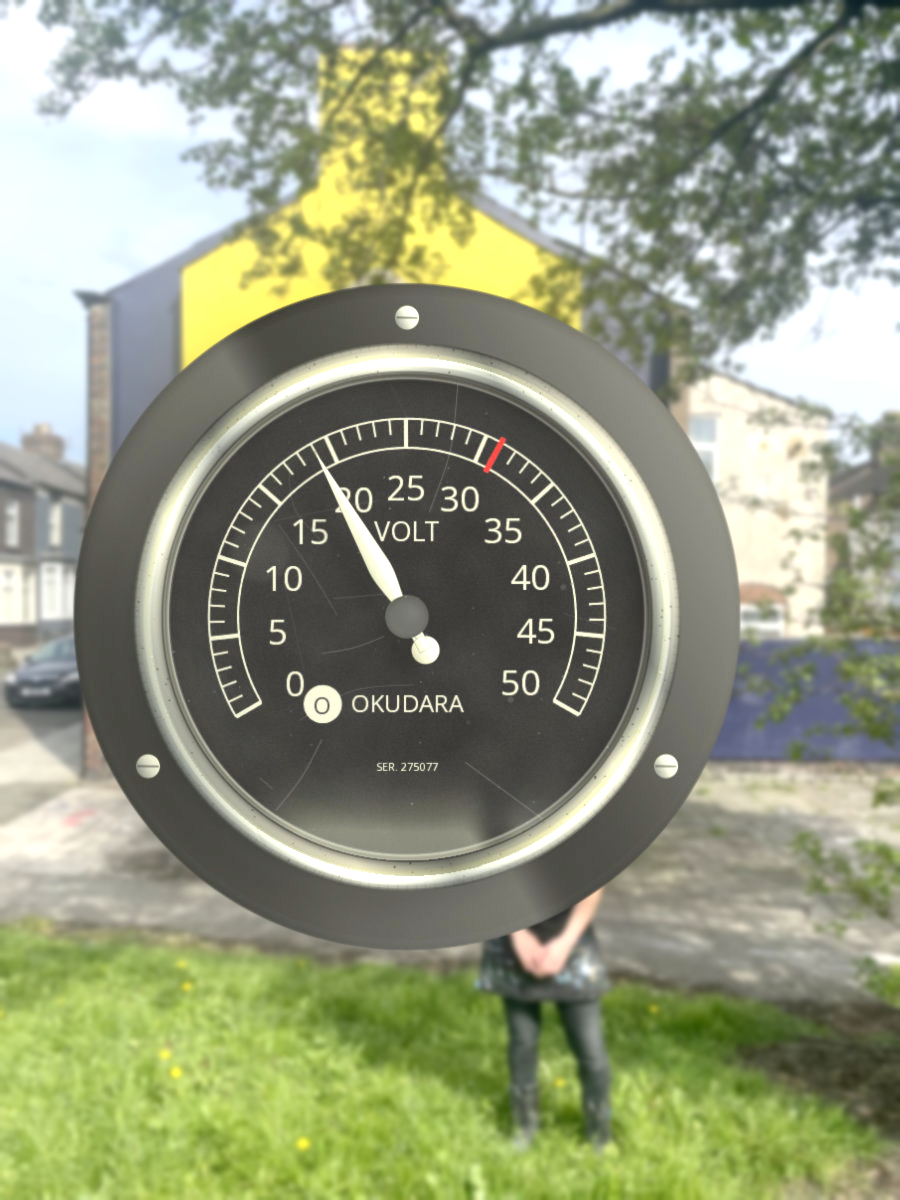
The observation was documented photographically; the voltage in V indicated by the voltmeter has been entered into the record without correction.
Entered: 19 V
